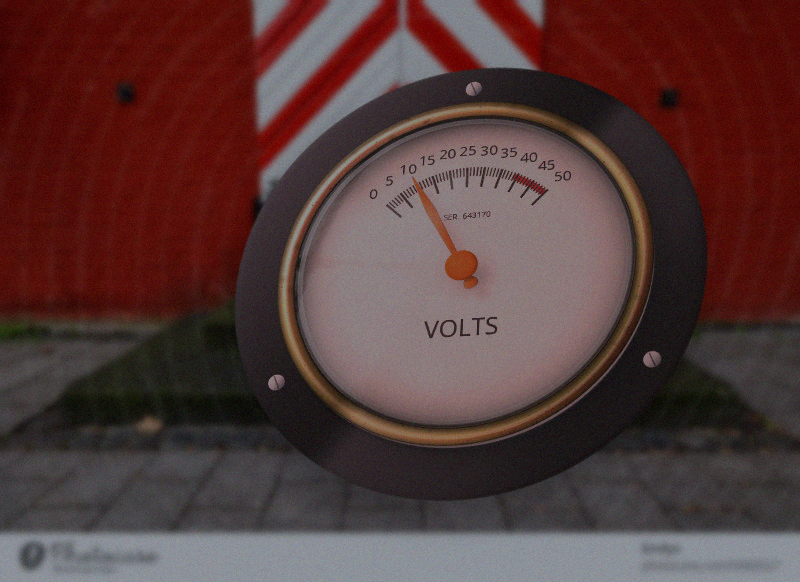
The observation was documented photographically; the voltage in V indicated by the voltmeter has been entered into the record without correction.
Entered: 10 V
